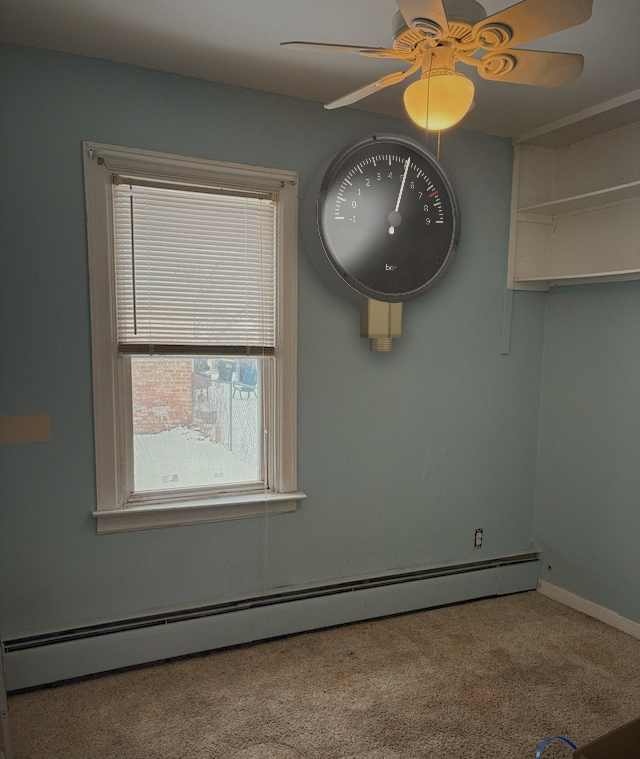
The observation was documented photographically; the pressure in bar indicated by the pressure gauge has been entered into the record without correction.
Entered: 5 bar
